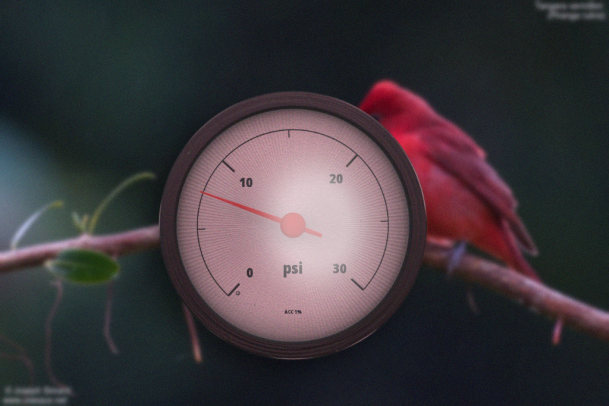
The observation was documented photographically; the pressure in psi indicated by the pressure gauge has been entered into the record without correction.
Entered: 7.5 psi
